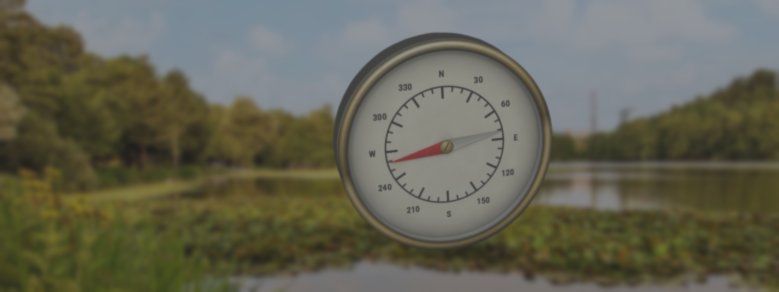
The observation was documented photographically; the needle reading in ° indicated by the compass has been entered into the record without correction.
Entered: 260 °
